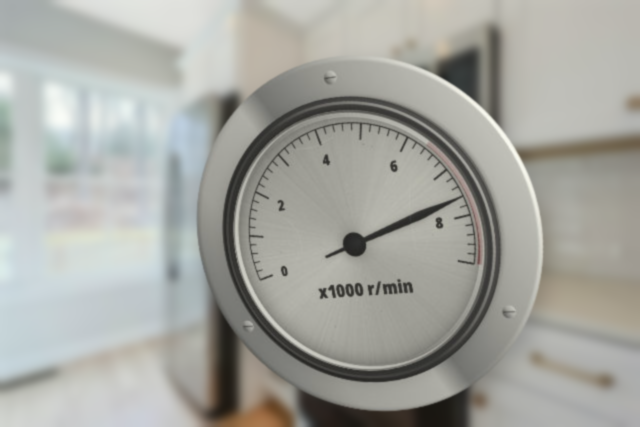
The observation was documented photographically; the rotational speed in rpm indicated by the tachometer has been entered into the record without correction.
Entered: 7600 rpm
